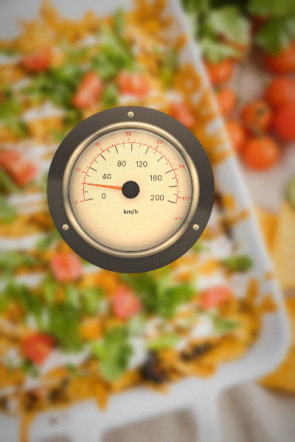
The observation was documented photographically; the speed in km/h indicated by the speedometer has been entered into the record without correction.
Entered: 20 km/h
